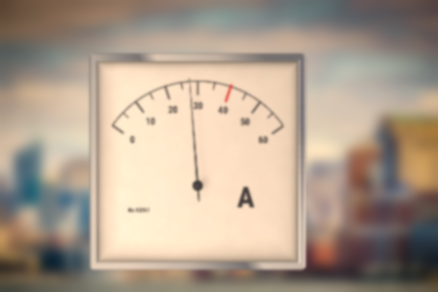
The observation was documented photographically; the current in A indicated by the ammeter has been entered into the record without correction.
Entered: 27.5 A
